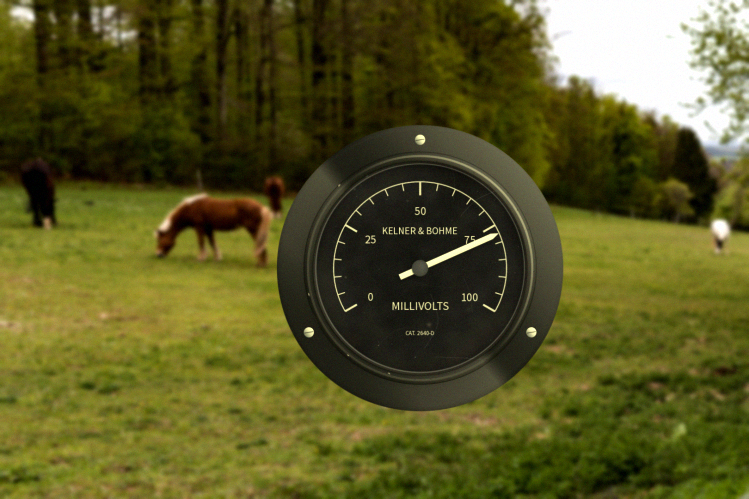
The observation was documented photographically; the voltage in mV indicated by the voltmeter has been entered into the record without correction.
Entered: 77.5 mV
